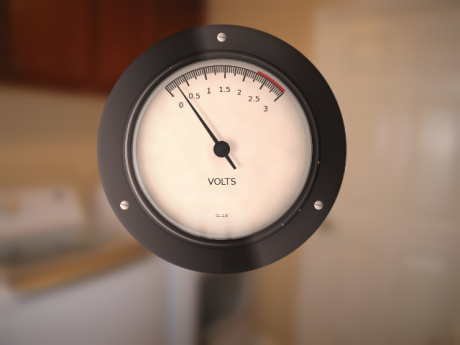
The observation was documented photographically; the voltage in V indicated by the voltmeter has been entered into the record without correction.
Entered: 0.25 V
